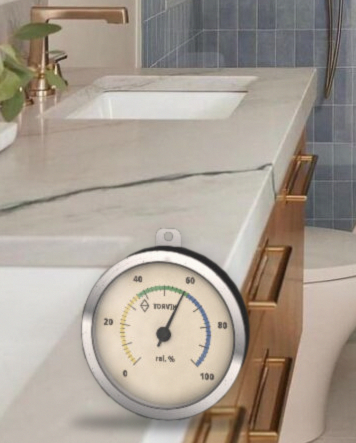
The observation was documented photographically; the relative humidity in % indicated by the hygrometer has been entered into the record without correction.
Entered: 60 %
